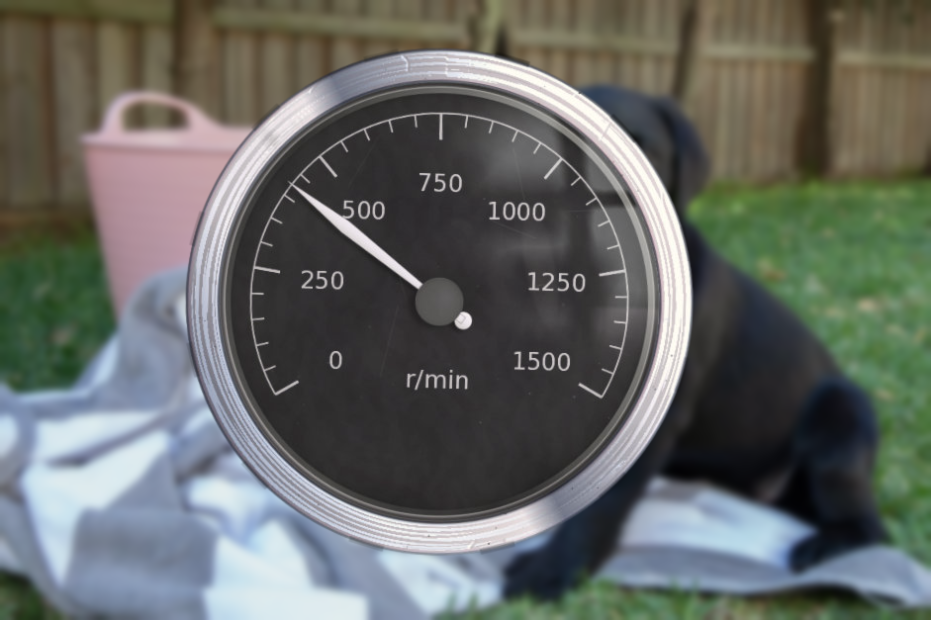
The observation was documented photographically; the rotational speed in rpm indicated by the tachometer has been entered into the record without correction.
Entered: 425 rpm
